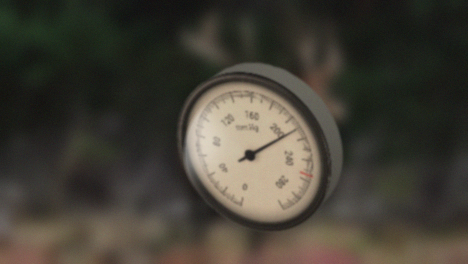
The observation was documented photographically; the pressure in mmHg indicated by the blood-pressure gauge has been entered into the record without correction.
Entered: 210 mmHg
